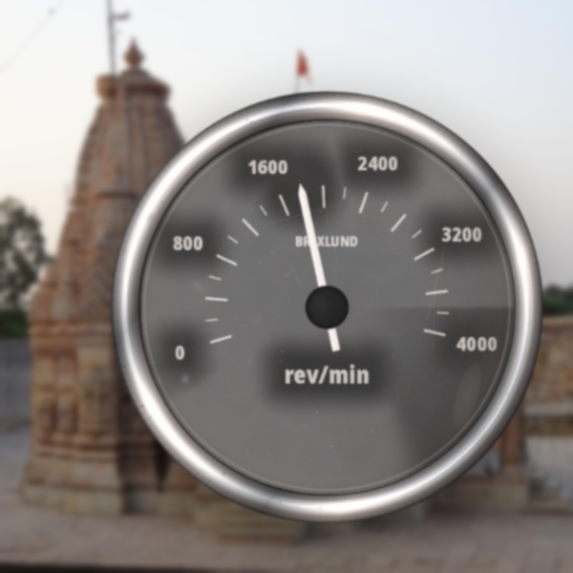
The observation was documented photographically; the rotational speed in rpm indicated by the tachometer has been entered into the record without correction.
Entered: 1800 rpm
